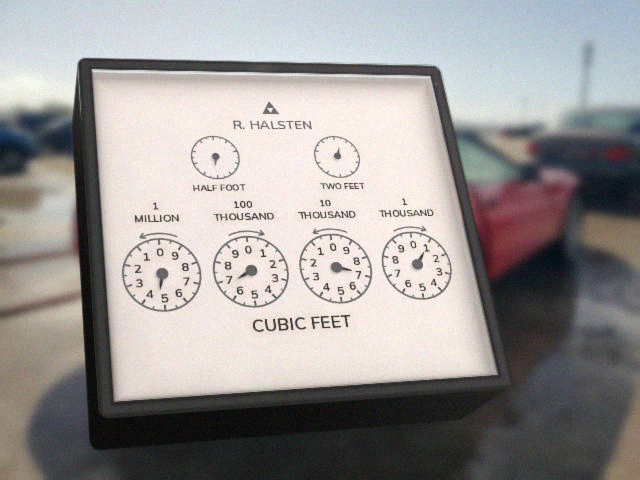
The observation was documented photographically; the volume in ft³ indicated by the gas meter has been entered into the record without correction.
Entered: 467100 ft³
